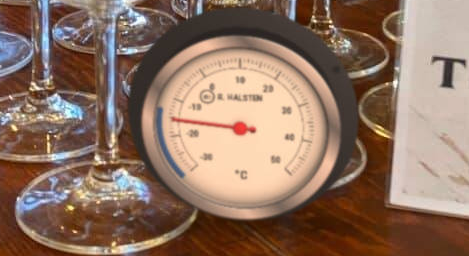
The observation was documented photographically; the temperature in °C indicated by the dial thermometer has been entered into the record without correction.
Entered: -15 °C
